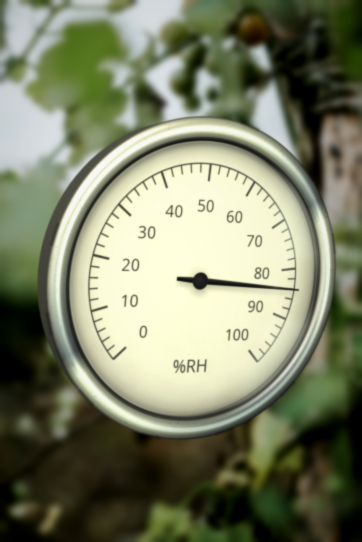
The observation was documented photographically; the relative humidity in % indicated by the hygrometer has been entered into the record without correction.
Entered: 84 %
